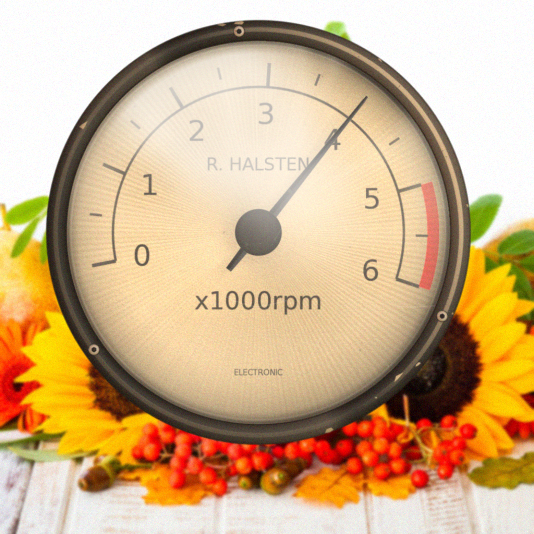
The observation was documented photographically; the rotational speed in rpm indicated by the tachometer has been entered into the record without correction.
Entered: 4000 rpm
